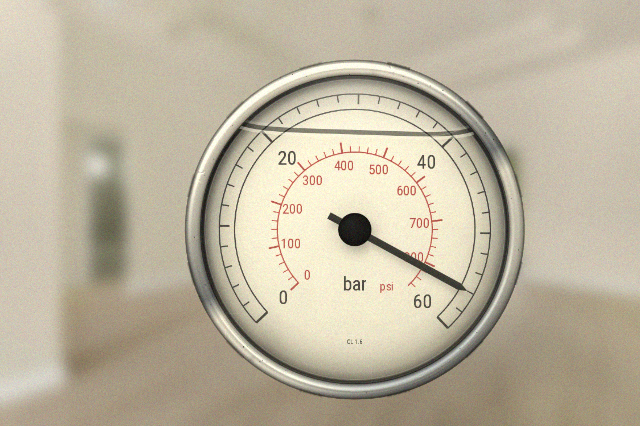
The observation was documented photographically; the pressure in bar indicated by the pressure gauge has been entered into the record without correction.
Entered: 56 bar
